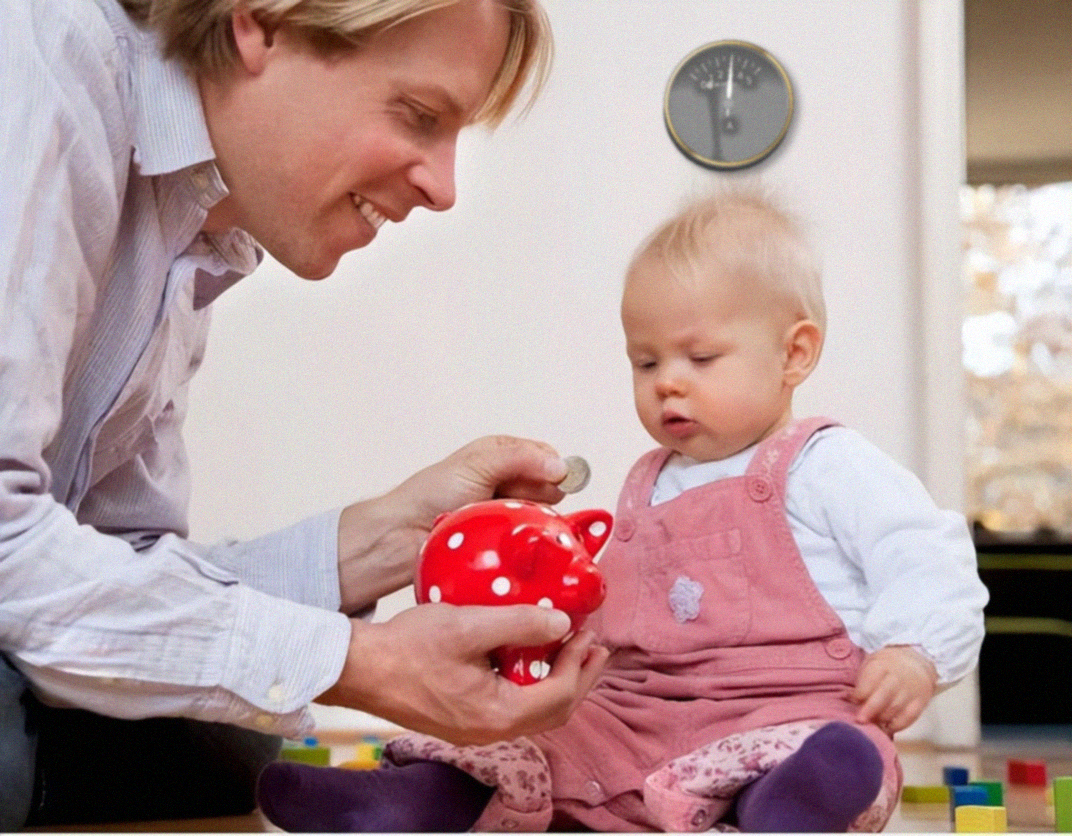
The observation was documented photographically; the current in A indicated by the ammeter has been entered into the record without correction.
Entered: 3 A
